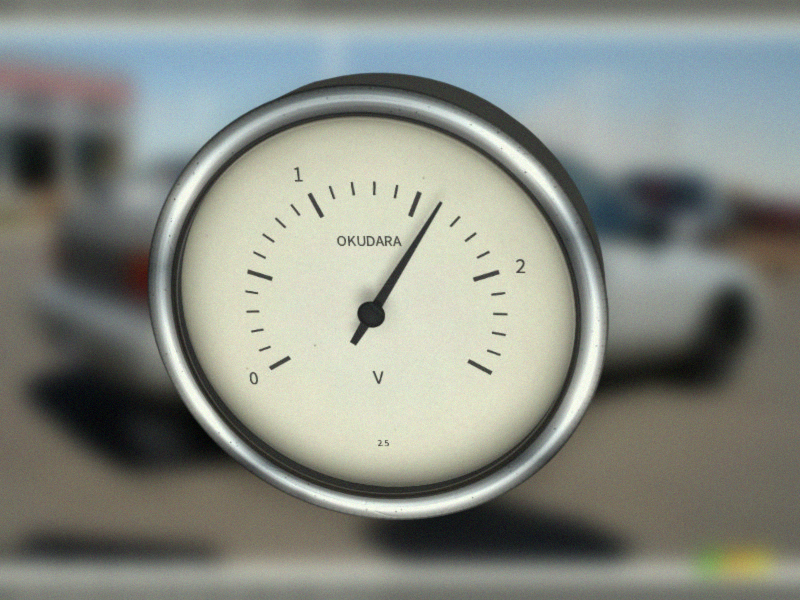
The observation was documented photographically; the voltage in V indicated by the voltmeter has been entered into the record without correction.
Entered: 1.6 V
